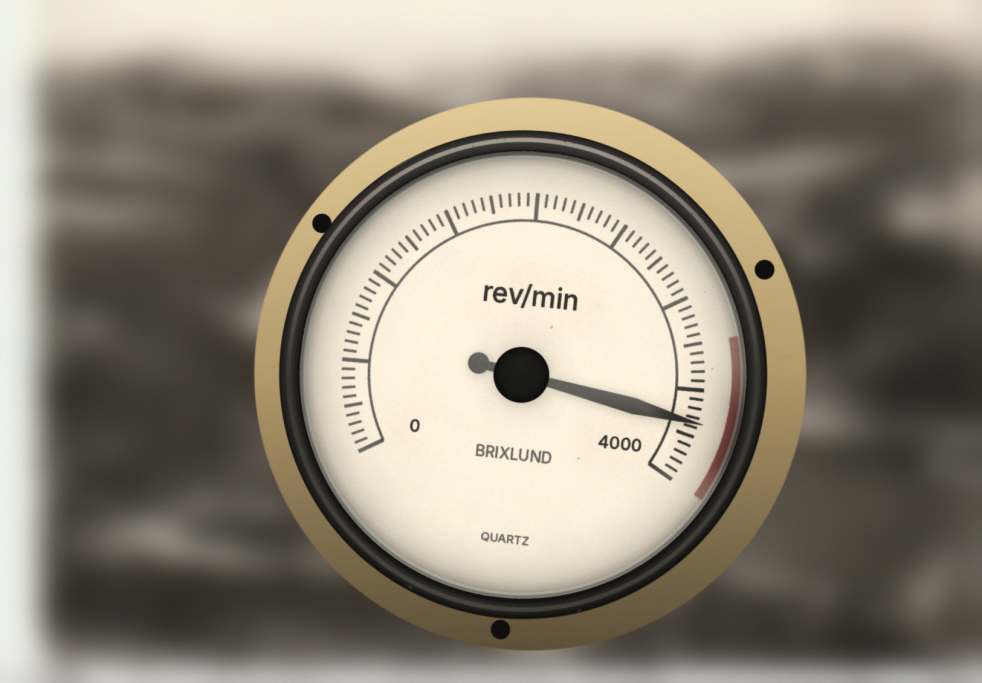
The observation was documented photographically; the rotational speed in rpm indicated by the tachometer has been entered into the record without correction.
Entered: 3675 rpm
